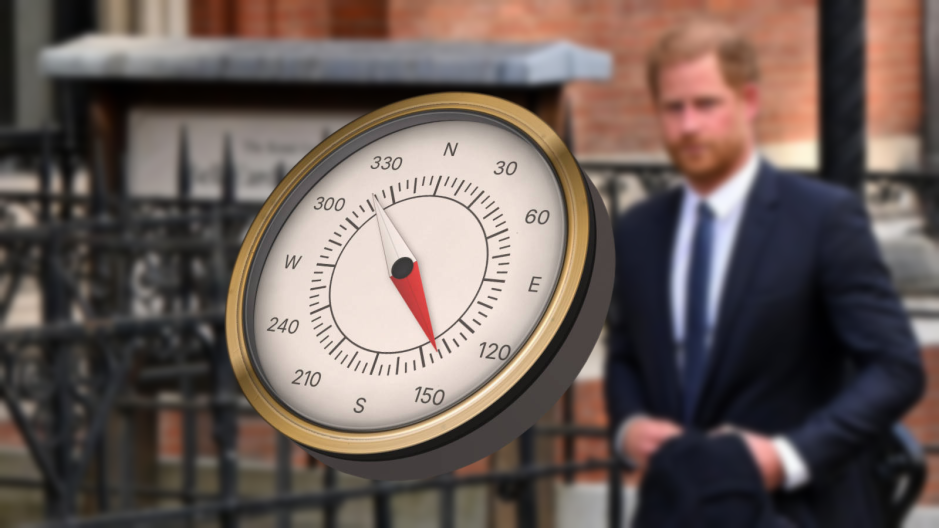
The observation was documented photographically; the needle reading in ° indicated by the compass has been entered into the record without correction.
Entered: 140 °
